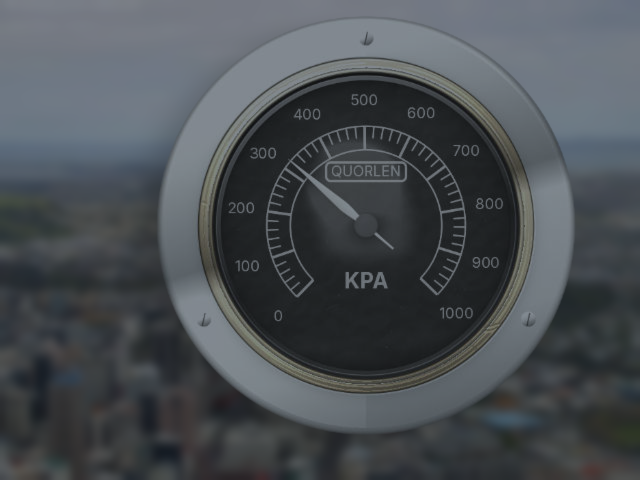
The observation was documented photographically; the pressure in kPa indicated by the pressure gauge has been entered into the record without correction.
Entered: 320 kPa
